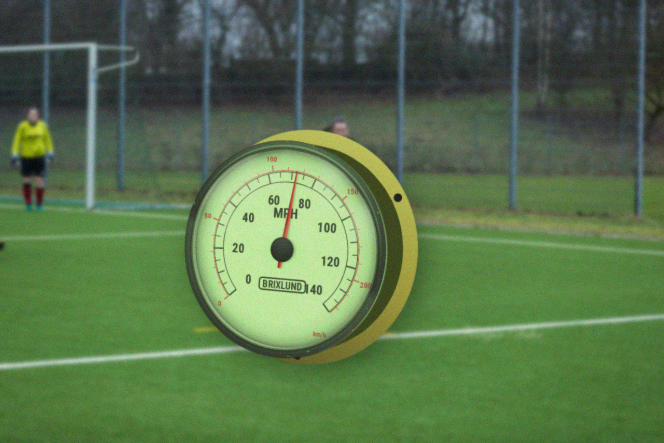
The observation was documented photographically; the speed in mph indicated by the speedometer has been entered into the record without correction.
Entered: 72.5 mph
